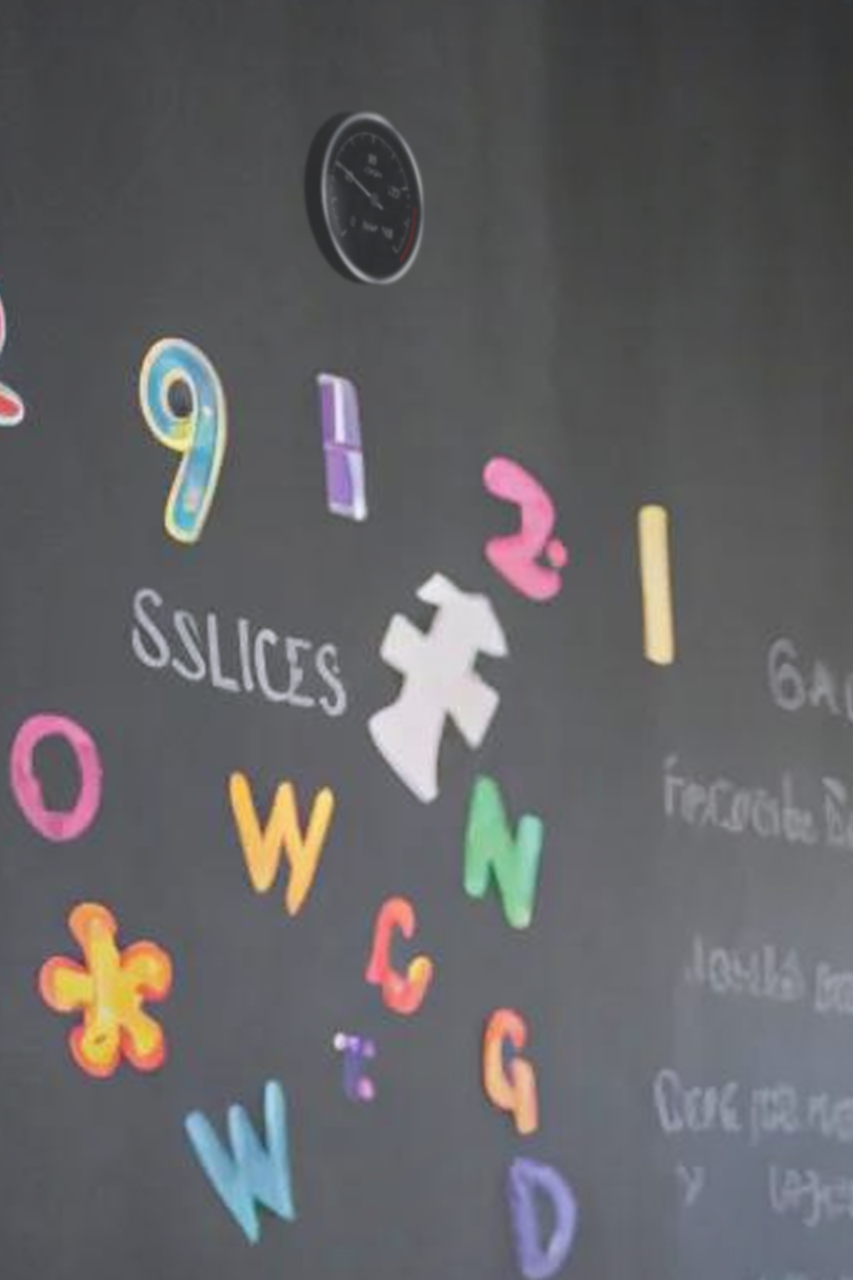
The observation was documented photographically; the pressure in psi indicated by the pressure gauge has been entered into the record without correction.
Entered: 40 psi
